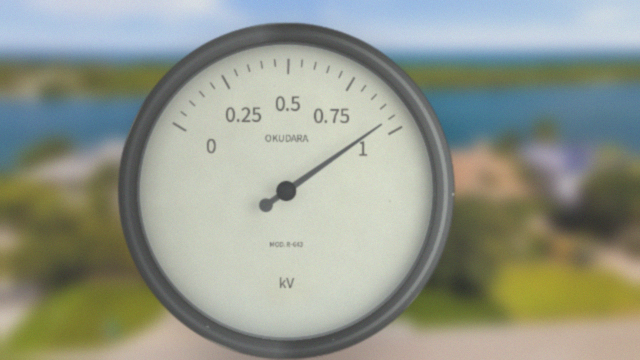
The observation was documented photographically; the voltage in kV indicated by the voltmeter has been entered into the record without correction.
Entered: 0.95 kV
